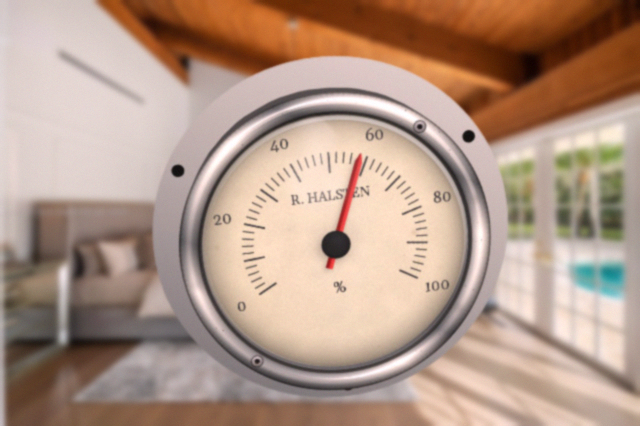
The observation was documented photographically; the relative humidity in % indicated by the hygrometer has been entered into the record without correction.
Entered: 58 %
